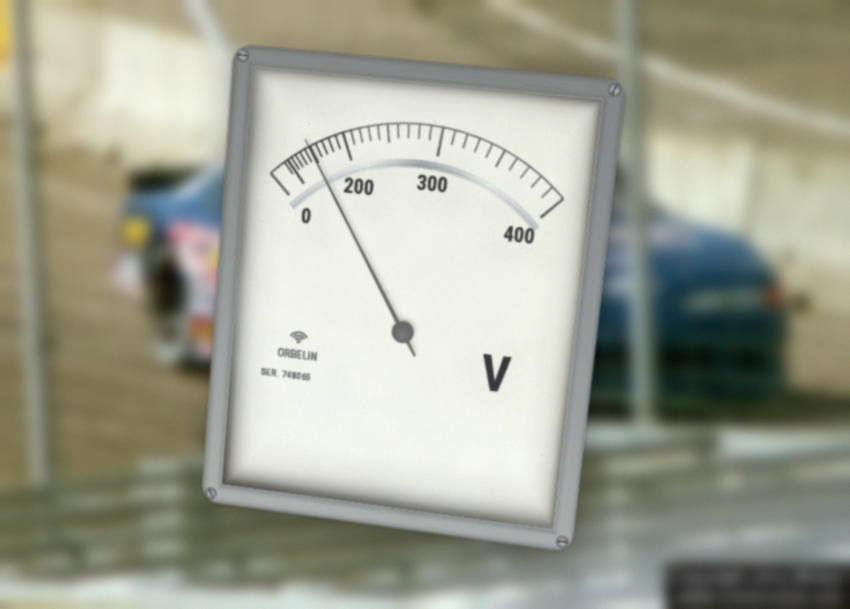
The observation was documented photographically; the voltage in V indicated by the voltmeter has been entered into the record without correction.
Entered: 150 V
